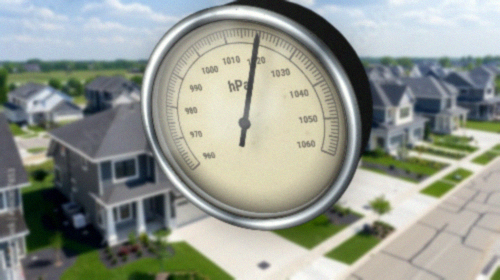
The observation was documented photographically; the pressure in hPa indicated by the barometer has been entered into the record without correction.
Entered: 1020 hPa
